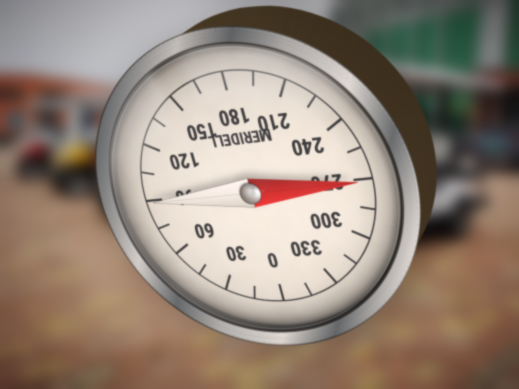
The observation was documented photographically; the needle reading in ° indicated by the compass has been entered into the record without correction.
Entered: 270 °
